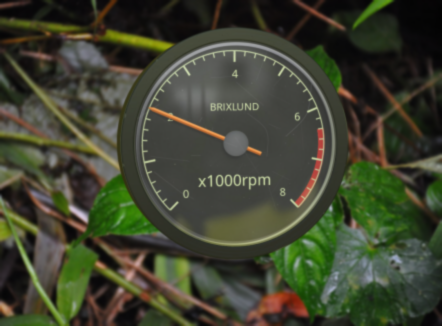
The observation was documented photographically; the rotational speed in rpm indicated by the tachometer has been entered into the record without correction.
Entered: 2000 rpm
